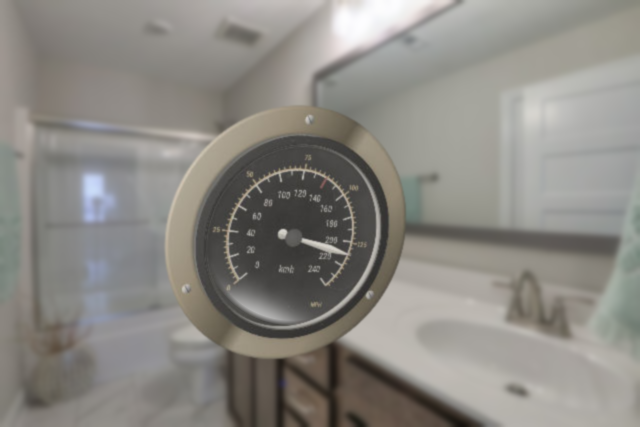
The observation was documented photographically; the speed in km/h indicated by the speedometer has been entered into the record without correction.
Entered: 210 km/h
